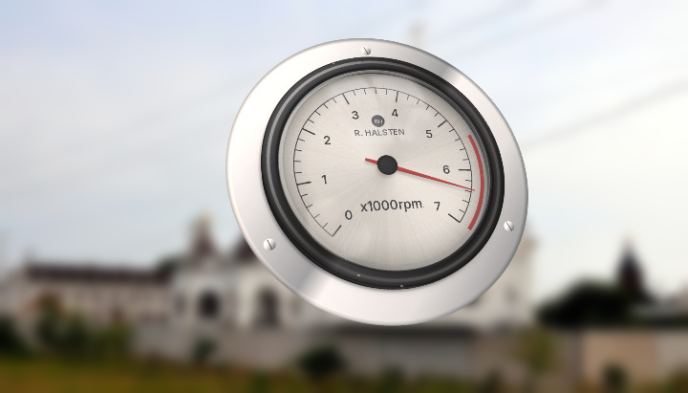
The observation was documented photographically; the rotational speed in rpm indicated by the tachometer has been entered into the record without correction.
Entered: 6400 rpm
